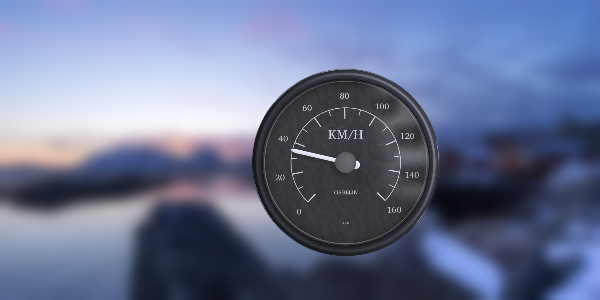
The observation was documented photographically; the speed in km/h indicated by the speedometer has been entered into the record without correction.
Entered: 35 km/h
